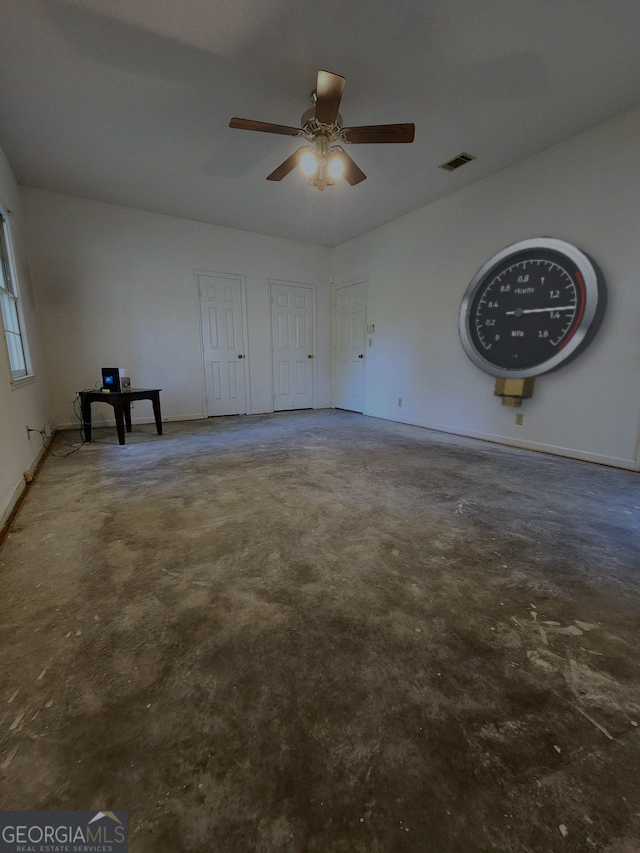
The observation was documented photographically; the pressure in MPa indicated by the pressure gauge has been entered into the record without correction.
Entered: 1.35 MPa
